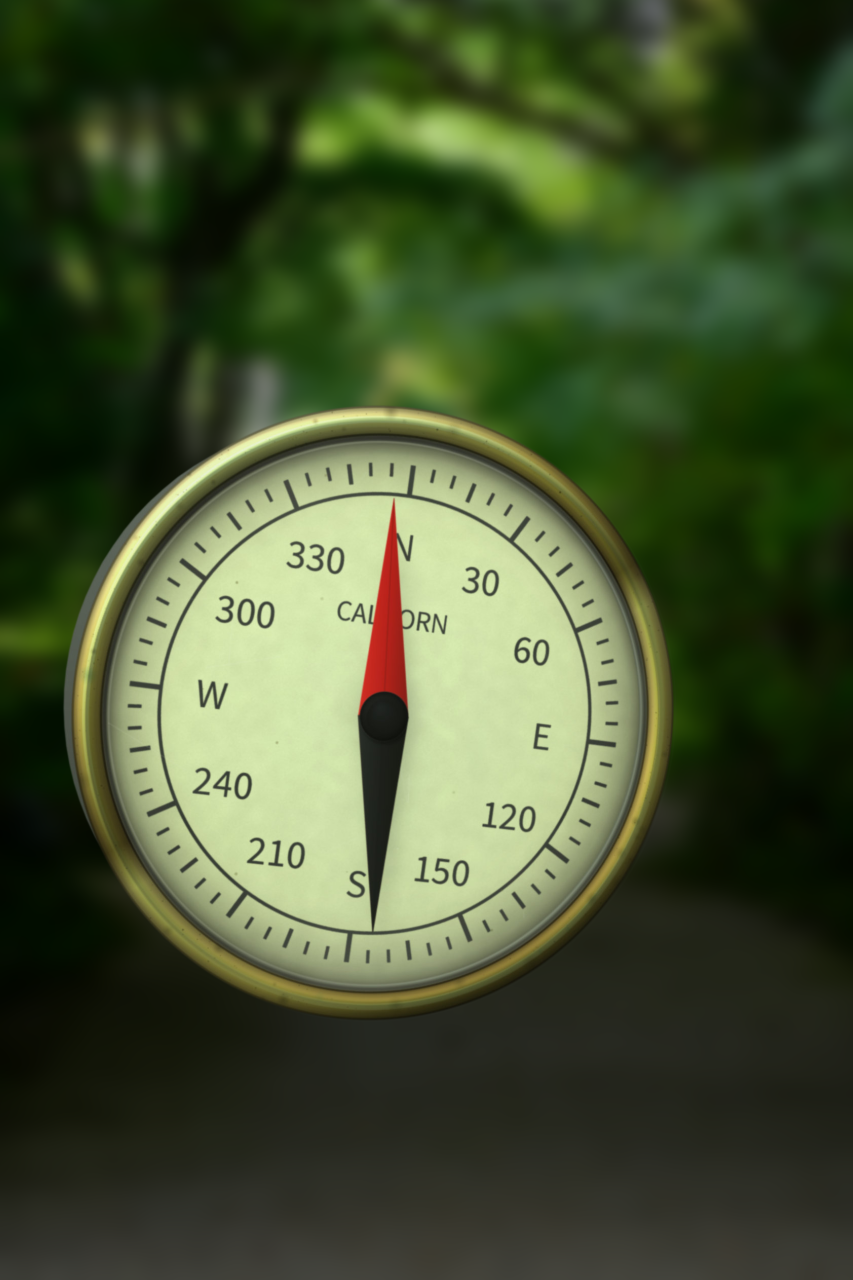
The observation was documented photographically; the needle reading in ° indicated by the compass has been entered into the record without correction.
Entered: 355 °
